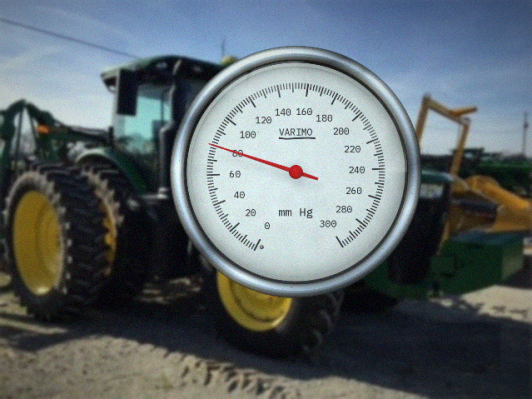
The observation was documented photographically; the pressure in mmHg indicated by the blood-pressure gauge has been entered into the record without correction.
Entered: 80 mmHg
